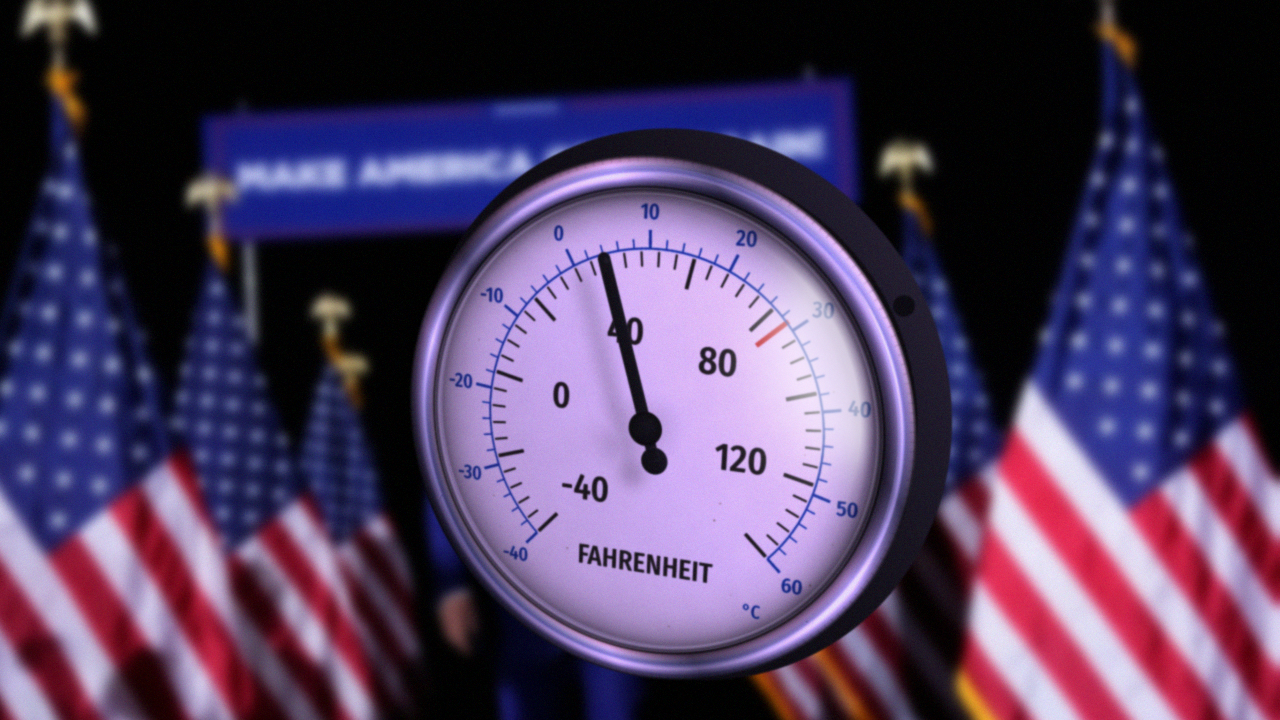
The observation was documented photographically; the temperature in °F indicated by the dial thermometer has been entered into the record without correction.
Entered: 40 °F
